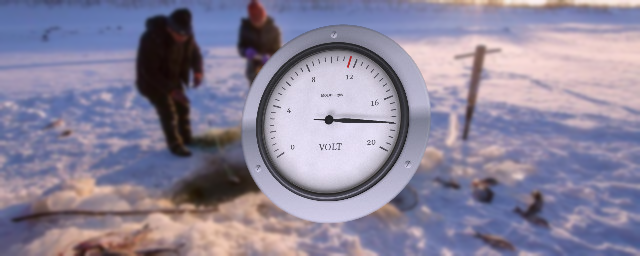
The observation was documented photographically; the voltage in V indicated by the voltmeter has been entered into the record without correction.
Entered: 18 V
